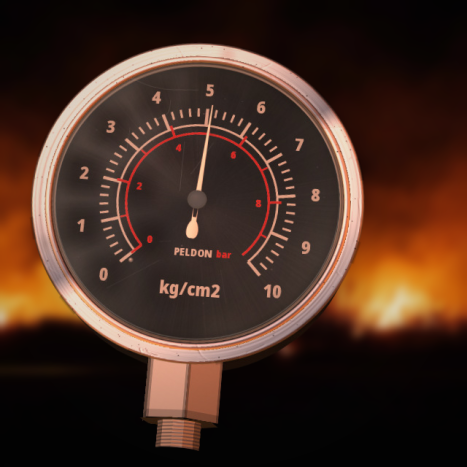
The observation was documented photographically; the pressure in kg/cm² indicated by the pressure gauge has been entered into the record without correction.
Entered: 5.1 kg/cm²
